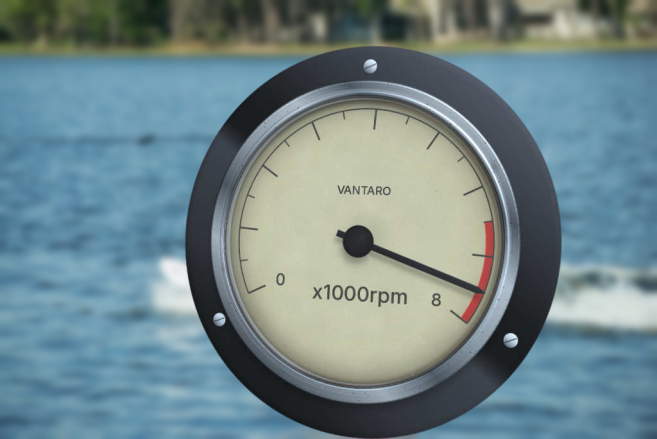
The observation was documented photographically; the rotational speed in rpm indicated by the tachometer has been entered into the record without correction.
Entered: 7500 rpm
